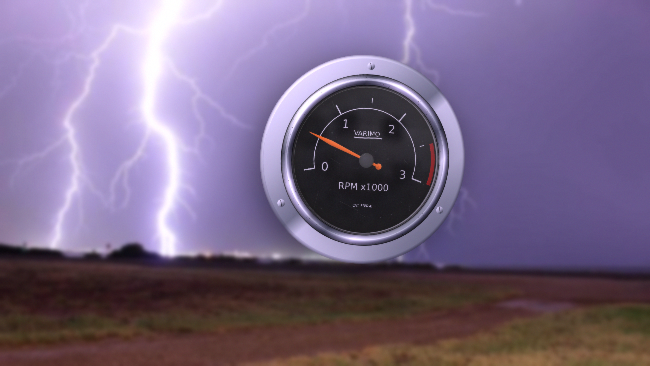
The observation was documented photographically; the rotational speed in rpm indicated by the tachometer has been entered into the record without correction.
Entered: 500 rpm
